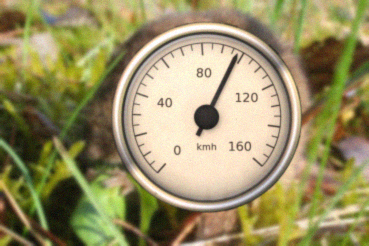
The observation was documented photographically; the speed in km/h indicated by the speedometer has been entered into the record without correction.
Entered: 97.5 km/h
